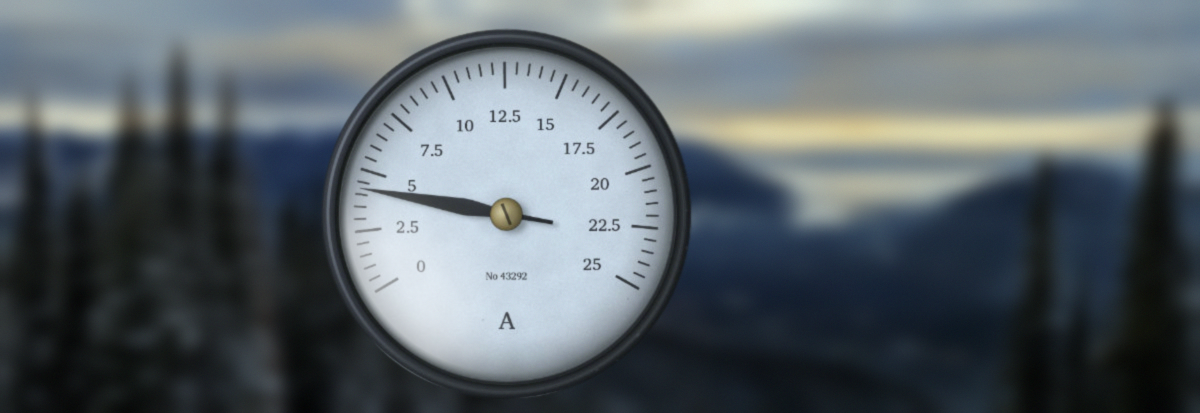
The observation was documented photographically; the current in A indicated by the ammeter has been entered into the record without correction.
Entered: 4.25 A
